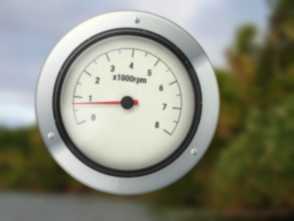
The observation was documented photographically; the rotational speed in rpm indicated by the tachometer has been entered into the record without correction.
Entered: 750 rpm
